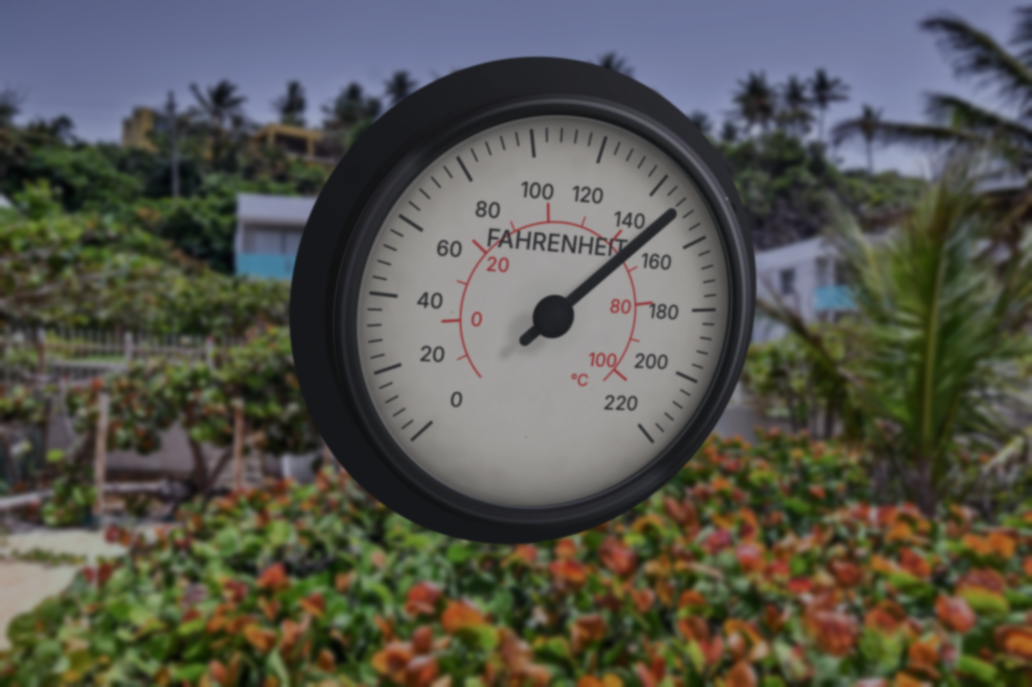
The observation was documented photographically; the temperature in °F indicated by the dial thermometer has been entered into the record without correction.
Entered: 148 °F
